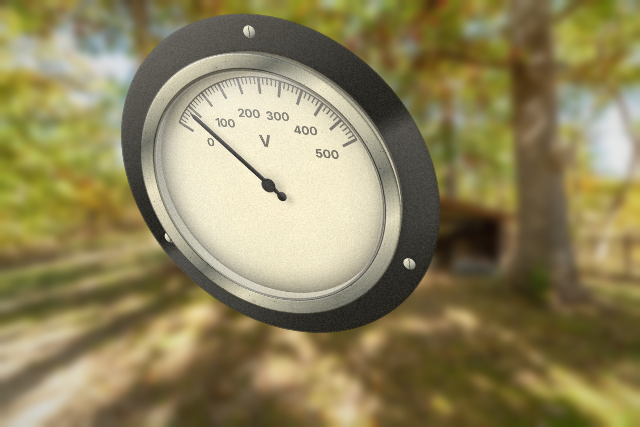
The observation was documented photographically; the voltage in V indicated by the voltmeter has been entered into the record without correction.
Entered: 50 V
